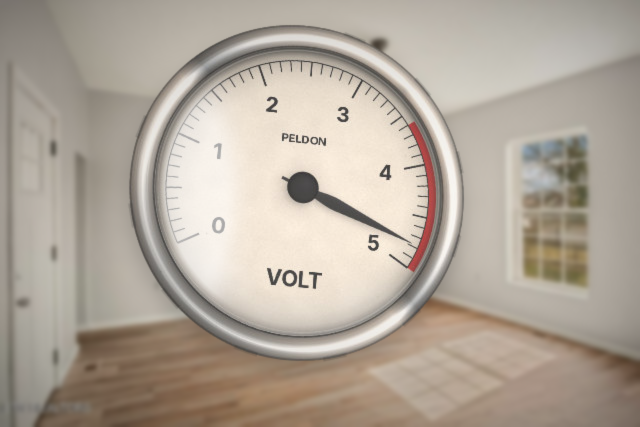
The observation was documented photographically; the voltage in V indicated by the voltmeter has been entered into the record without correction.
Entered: 4.8 V
